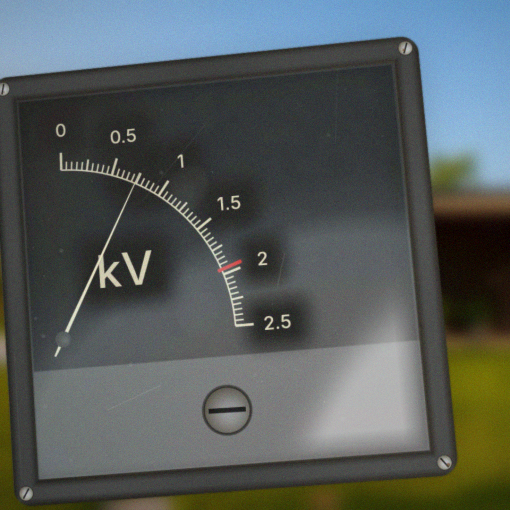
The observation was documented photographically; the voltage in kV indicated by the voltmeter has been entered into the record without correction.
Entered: 0.75 kV
